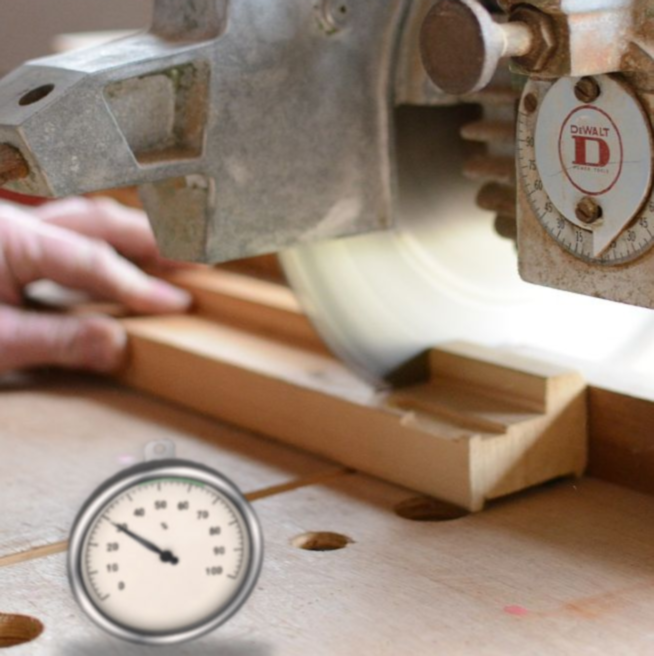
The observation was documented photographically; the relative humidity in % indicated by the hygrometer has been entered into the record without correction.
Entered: 30 %
